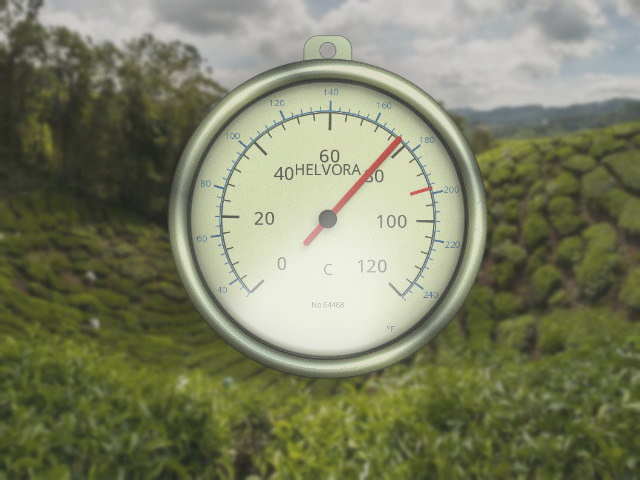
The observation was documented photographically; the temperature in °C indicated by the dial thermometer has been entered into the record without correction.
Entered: 78 °C
